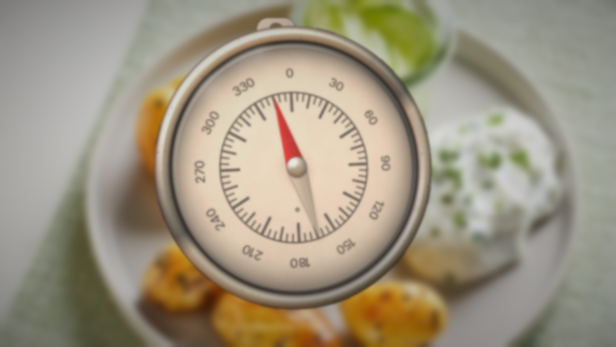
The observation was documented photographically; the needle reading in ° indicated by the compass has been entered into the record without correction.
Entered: 345 °
